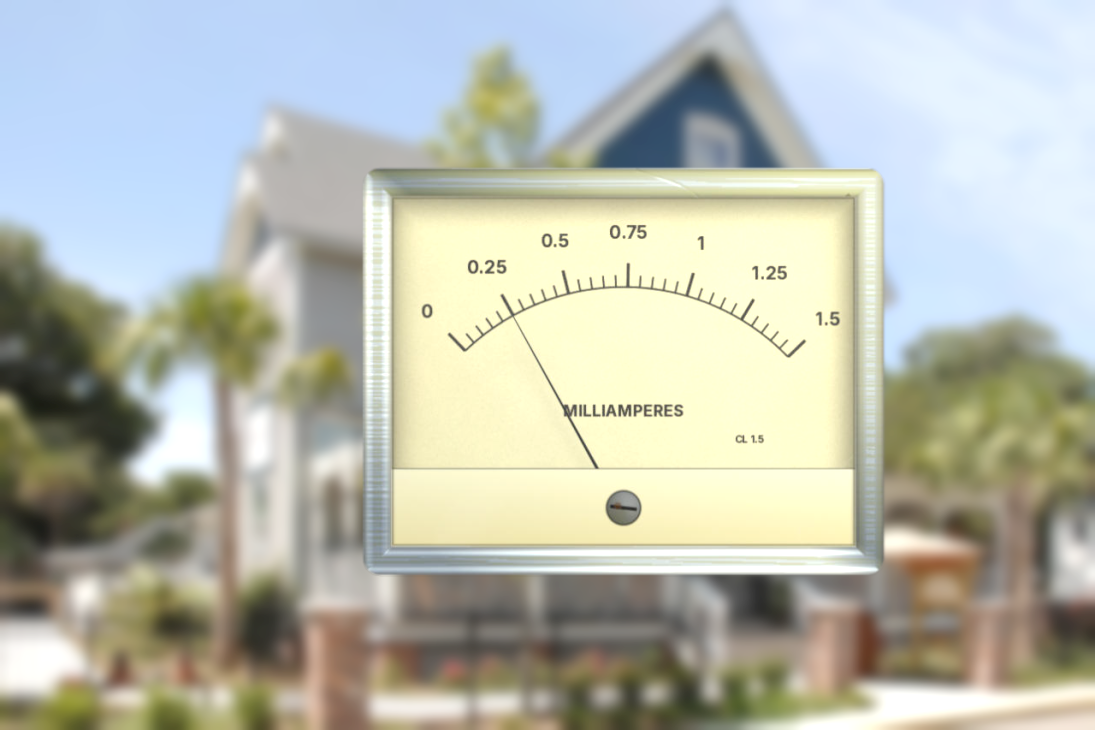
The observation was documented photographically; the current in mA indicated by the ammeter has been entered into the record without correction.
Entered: 0.25 mA
